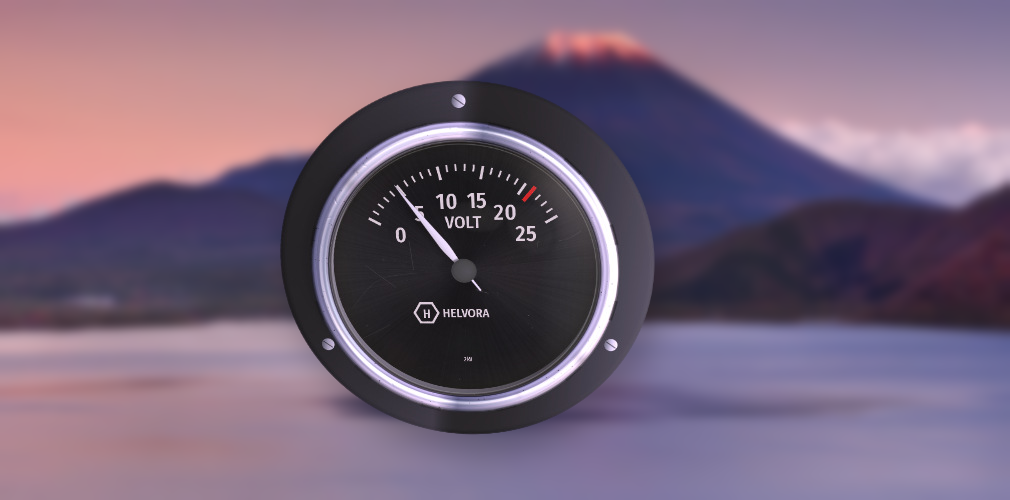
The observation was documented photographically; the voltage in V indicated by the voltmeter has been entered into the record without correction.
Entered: 5 V
